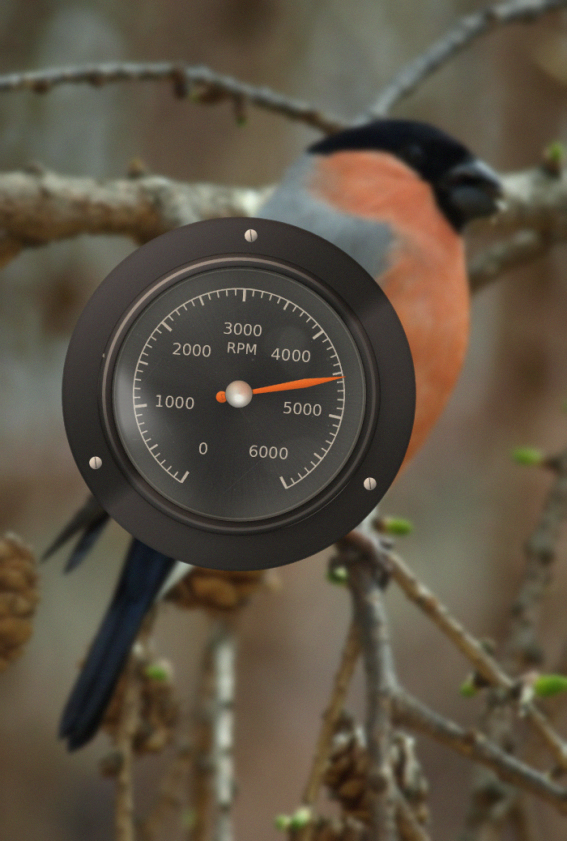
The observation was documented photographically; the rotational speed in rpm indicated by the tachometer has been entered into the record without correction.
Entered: 4550 rpm
